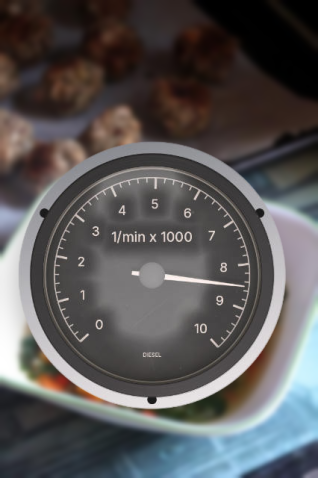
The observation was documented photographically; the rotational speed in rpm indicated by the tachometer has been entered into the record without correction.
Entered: 8500 rpm
